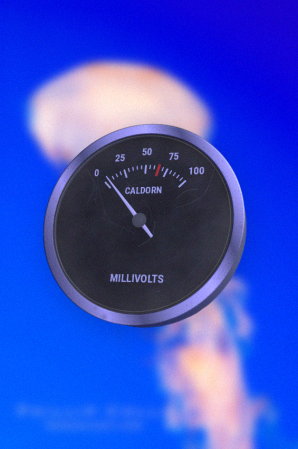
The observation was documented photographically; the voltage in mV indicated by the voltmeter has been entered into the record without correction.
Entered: 5 mV
